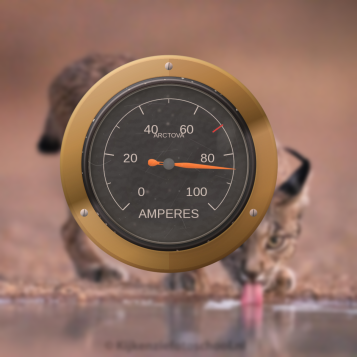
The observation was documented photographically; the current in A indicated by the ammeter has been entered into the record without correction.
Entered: 85 A
